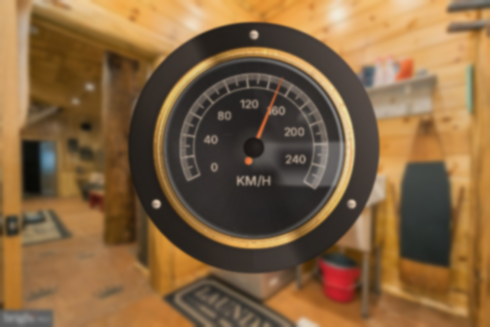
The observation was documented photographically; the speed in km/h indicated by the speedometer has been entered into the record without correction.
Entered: 150 km/h
